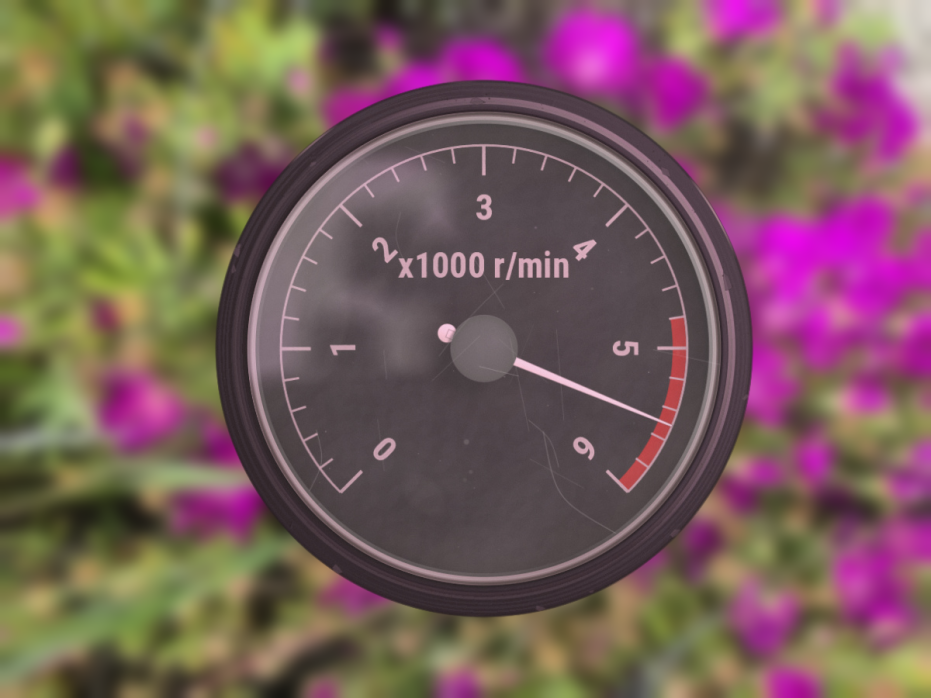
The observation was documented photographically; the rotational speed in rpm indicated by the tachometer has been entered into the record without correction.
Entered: 5500 rpm
